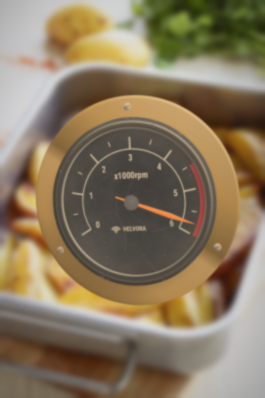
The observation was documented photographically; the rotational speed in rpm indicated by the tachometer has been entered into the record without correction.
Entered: 5750 rpm
